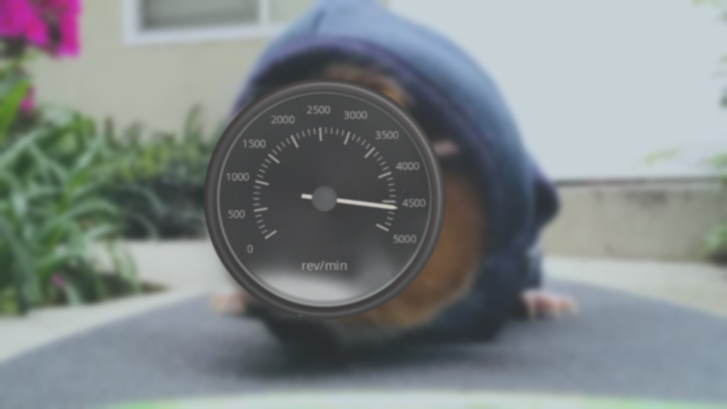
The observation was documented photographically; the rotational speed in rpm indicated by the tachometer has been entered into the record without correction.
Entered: 4600 rpm
